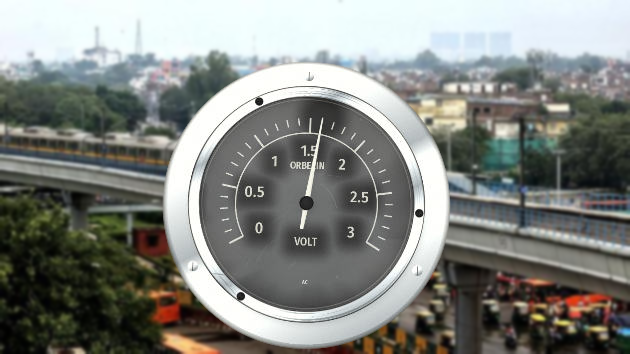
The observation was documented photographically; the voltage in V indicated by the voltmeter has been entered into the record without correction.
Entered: 1.6 V
